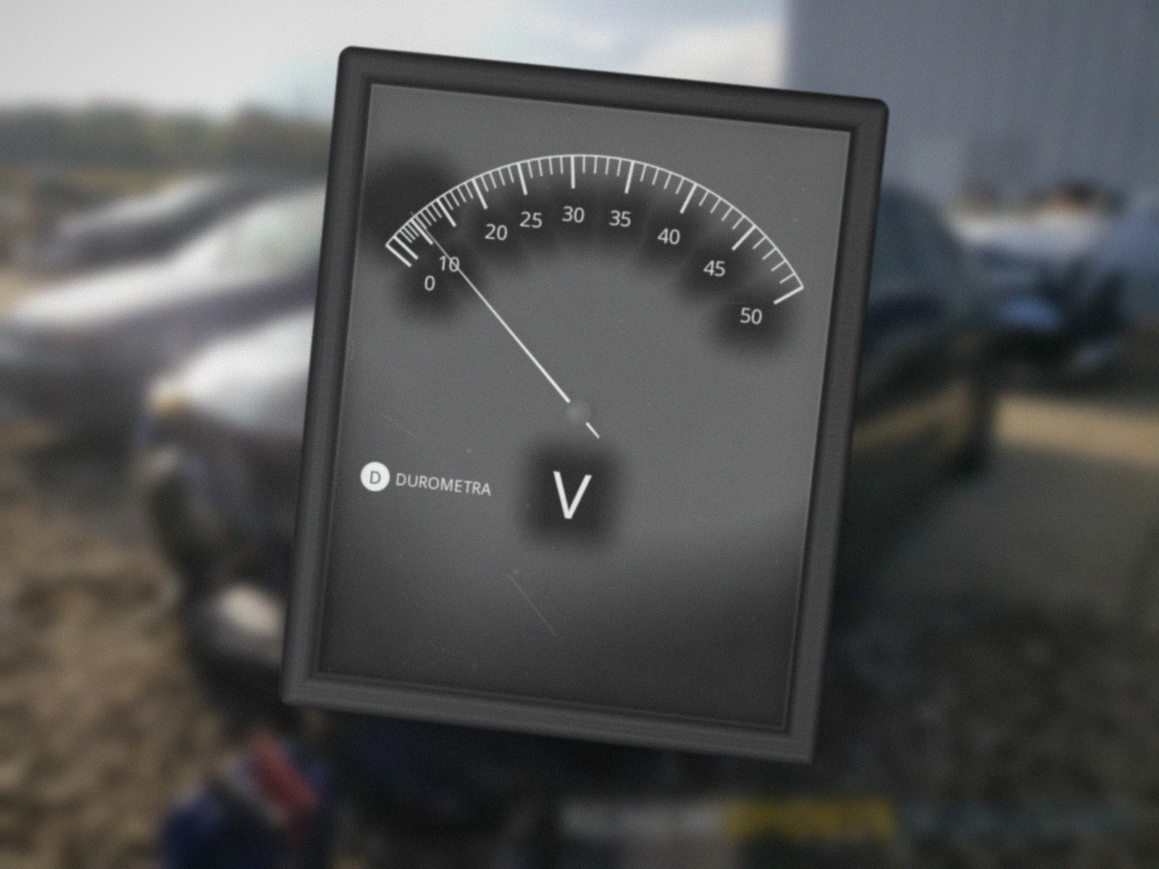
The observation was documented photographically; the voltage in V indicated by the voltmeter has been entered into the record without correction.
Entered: 11 V
